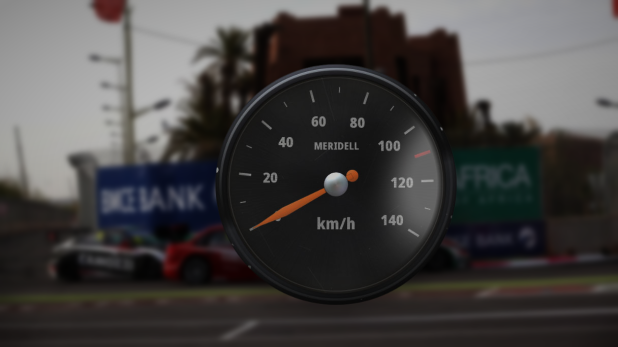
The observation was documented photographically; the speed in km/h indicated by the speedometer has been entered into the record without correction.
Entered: 0 km/h
